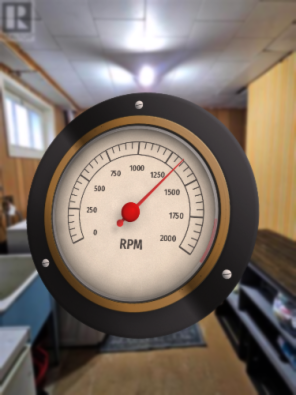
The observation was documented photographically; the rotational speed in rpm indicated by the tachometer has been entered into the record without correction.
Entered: 1350 rpm
